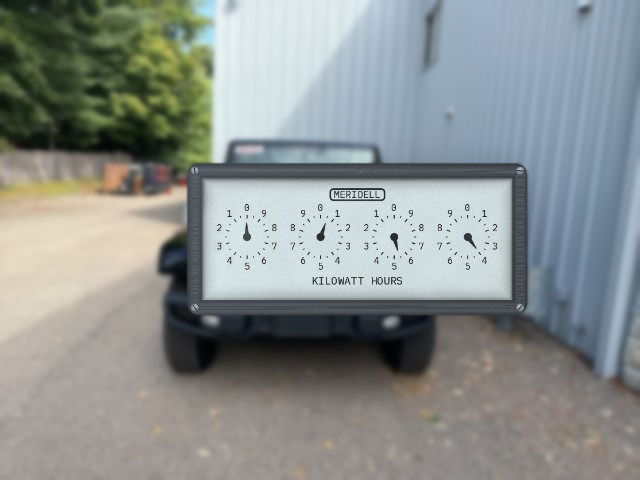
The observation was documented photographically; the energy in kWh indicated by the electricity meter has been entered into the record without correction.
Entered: 54 kWh
